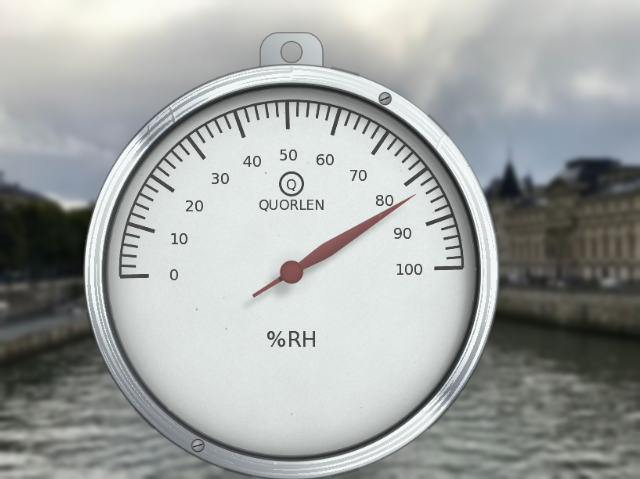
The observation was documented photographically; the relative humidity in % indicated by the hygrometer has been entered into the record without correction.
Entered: 83 %
